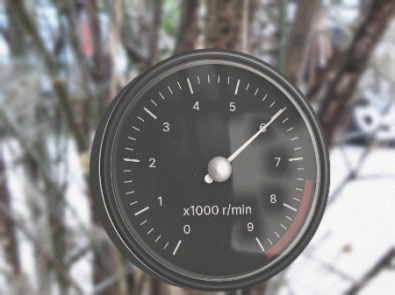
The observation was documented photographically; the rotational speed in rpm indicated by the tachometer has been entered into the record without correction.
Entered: 6000 rpm
